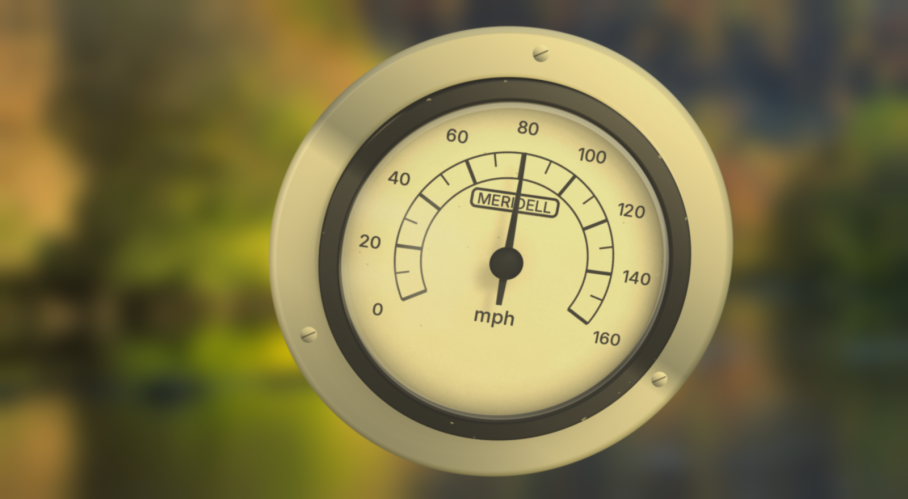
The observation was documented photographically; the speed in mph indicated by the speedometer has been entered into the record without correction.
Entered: 80 mph
